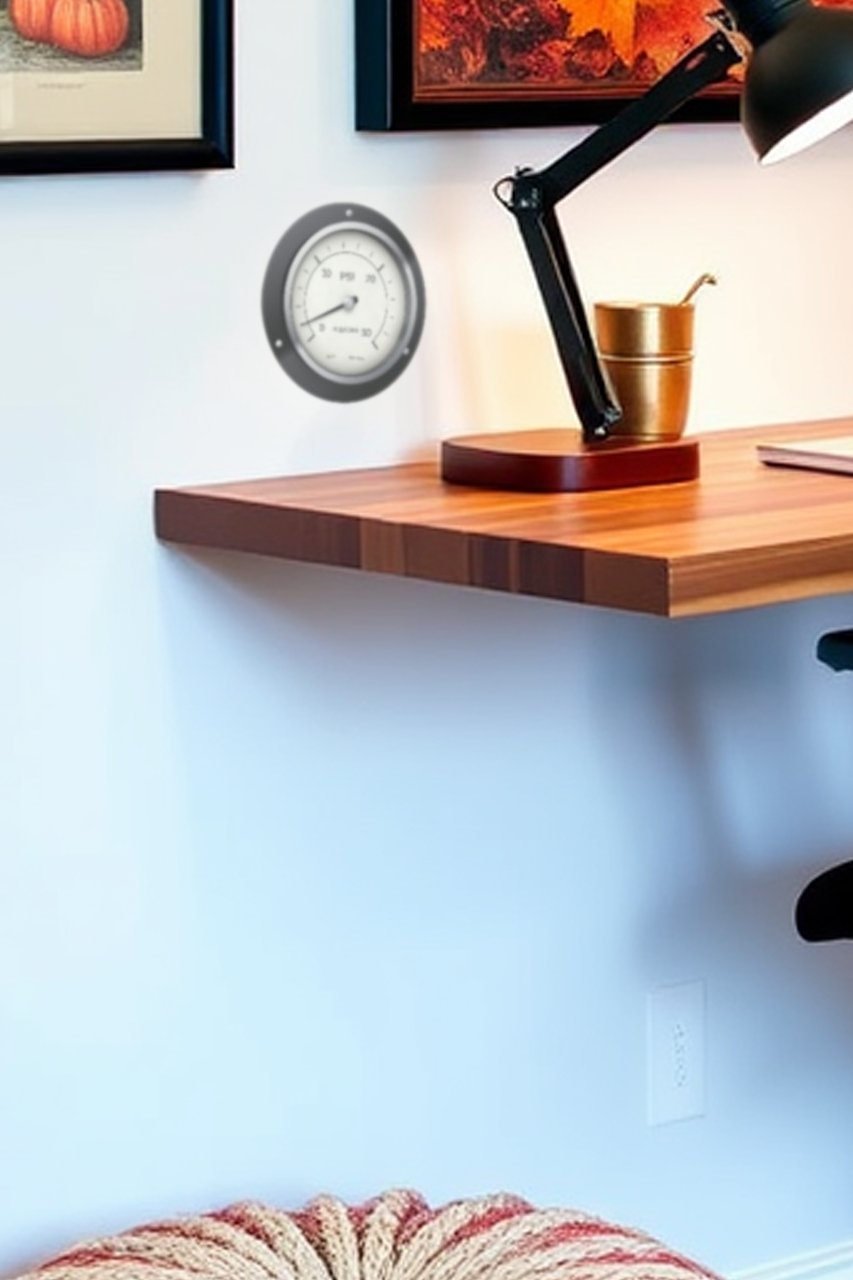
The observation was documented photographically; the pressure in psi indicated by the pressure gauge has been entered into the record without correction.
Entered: 2 psi
